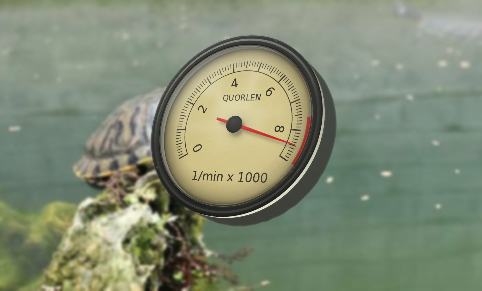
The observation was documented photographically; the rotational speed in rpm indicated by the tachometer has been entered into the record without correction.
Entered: 8500 rpm
